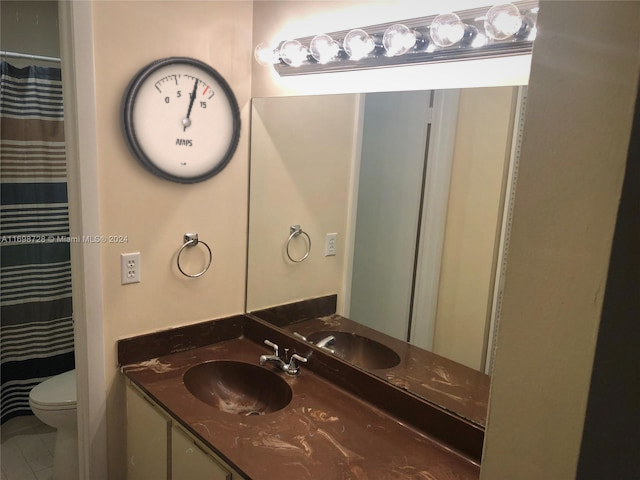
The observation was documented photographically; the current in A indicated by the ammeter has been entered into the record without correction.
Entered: 10 A
